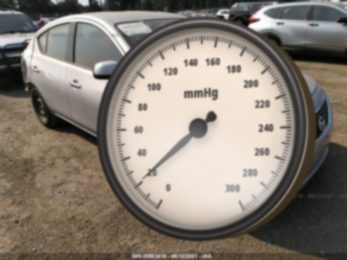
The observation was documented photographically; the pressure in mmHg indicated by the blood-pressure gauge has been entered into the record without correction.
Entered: 20 mmHg
